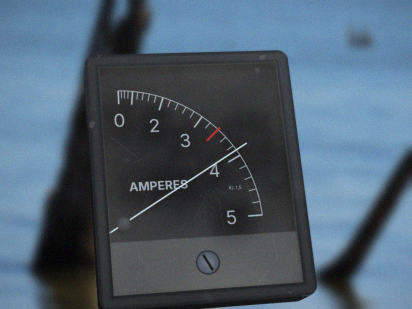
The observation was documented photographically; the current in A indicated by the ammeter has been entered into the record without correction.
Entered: 3.9 A
